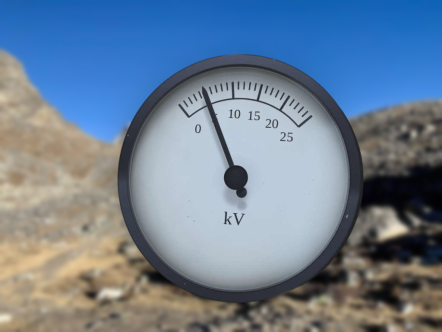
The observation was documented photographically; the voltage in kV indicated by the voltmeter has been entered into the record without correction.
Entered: 5 kV
